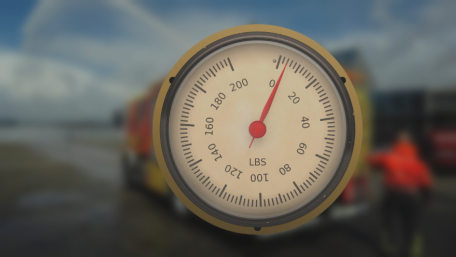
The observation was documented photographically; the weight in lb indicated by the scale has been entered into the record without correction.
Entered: 4 lb
